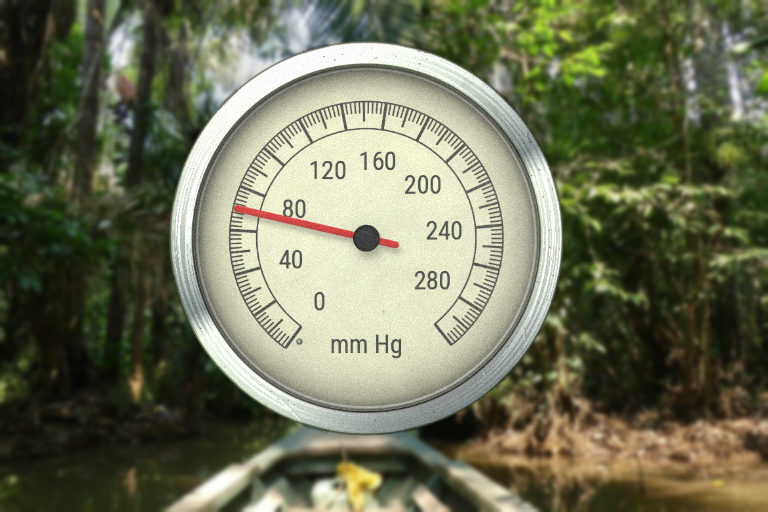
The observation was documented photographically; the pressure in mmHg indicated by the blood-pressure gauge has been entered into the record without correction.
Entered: 70 mmHg
